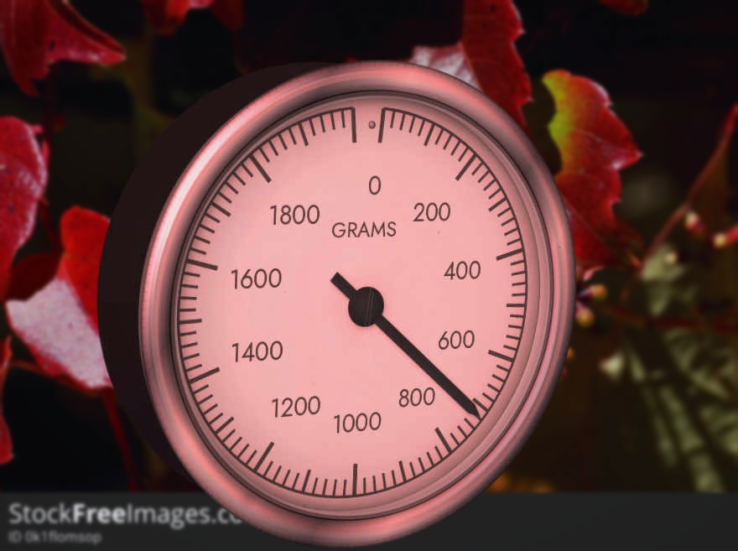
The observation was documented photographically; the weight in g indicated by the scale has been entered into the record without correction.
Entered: 720 g
